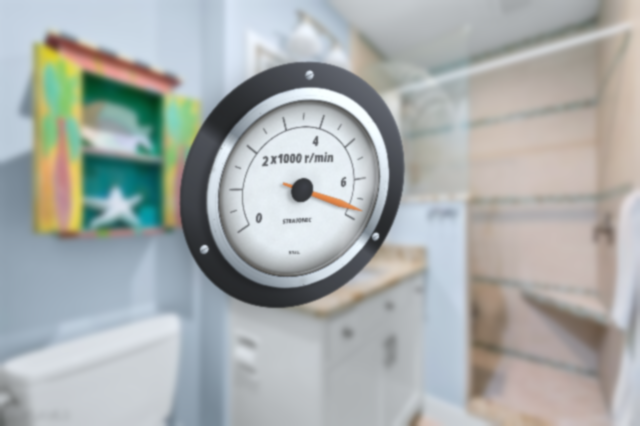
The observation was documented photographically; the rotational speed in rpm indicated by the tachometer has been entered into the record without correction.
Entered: 6750 rpm
